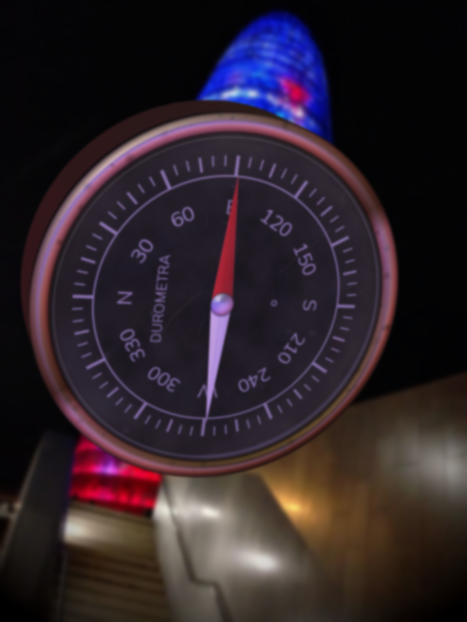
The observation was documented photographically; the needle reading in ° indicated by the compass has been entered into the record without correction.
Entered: 90 °
